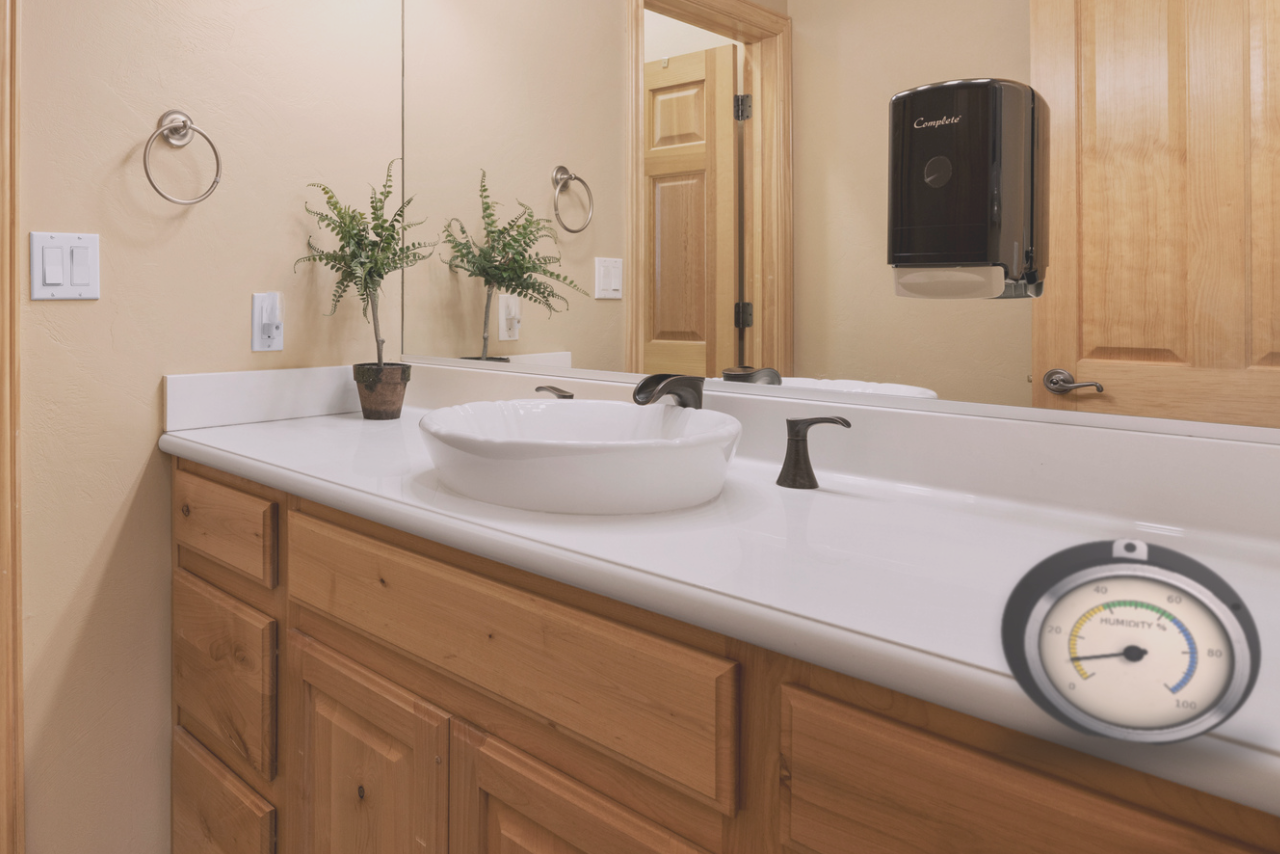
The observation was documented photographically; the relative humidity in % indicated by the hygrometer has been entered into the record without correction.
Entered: 10 %
